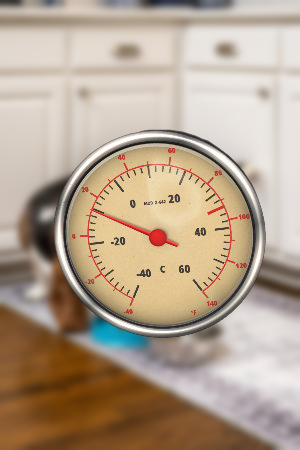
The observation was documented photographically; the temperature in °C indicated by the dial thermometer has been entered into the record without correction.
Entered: -10 °C
